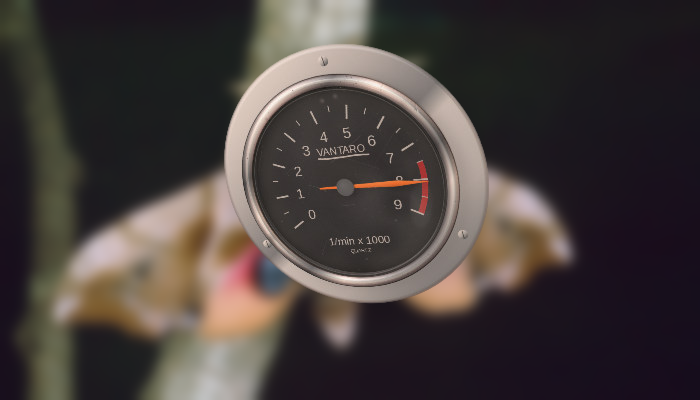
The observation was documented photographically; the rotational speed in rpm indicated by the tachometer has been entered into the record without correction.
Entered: 8000 rpm
